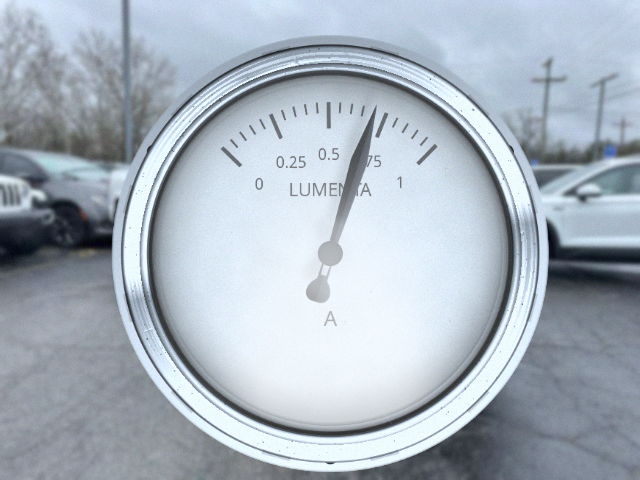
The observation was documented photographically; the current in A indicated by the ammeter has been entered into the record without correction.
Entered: 0.7 A
